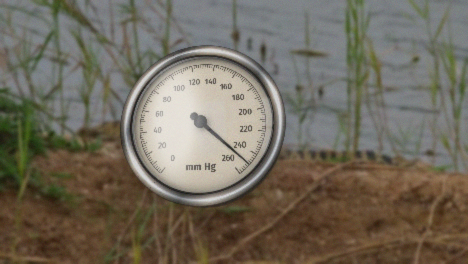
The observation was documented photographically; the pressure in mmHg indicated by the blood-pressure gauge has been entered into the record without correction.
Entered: 250 mmHg
